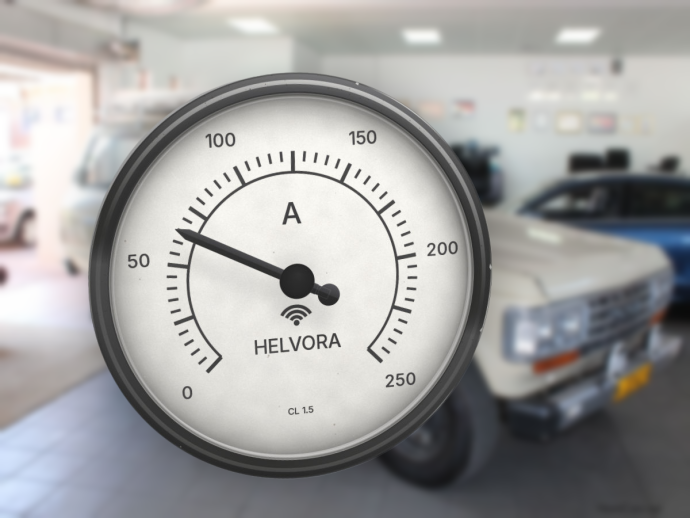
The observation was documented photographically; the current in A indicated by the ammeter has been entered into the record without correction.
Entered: 65 A
